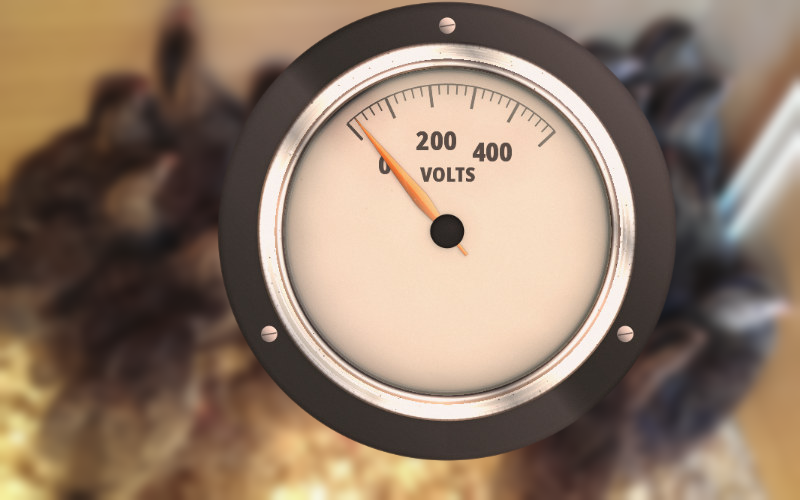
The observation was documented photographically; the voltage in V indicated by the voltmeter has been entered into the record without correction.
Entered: 20 V
